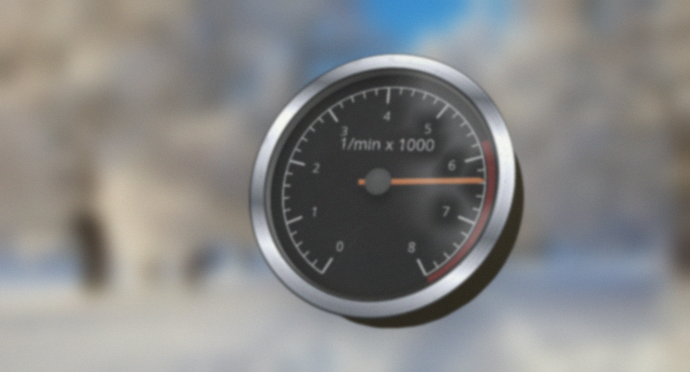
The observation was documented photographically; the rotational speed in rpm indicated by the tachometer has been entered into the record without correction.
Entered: 6400 rpm
